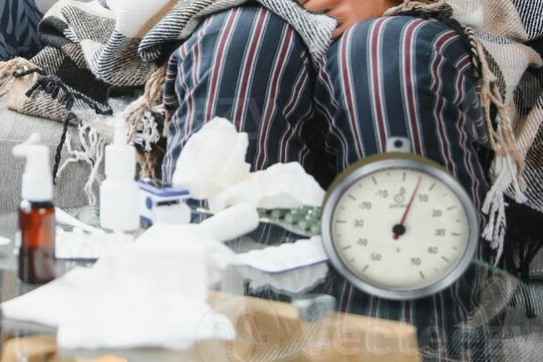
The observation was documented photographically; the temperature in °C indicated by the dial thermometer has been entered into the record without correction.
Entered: 5 °C
